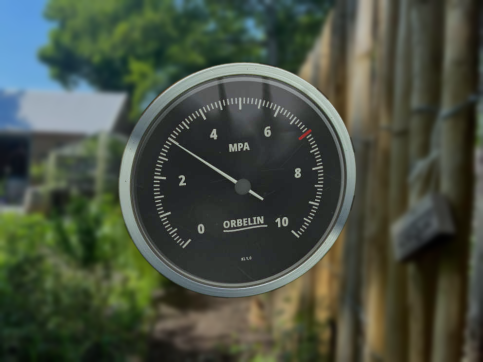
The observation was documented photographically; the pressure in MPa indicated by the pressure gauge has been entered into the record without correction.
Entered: 3 MPa
